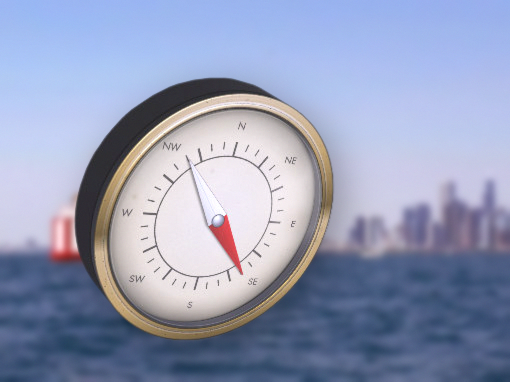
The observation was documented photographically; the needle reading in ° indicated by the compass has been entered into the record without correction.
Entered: 140 °
